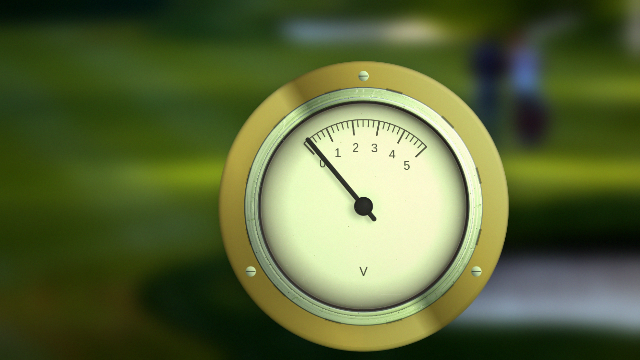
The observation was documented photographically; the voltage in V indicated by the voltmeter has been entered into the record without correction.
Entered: 0.2 V
